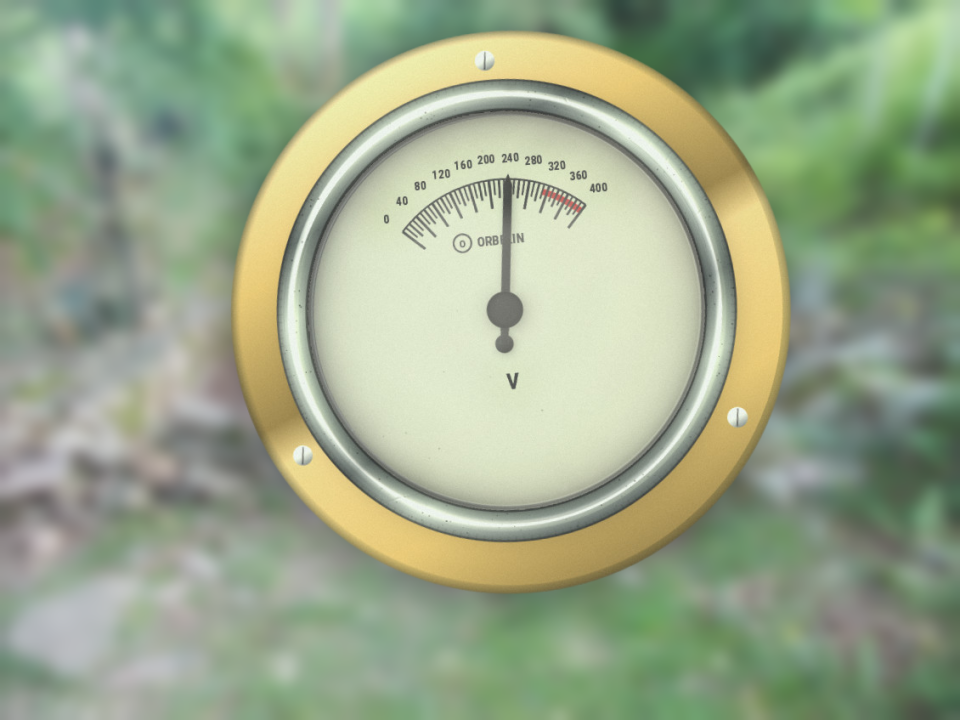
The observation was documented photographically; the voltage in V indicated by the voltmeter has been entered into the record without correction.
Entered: 240 V
